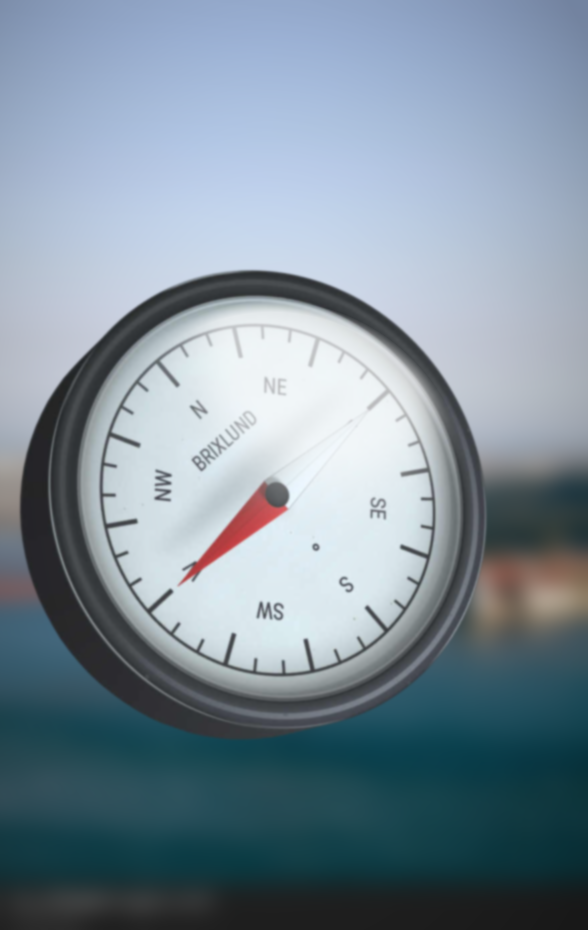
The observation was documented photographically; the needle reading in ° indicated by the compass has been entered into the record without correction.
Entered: 270 °
